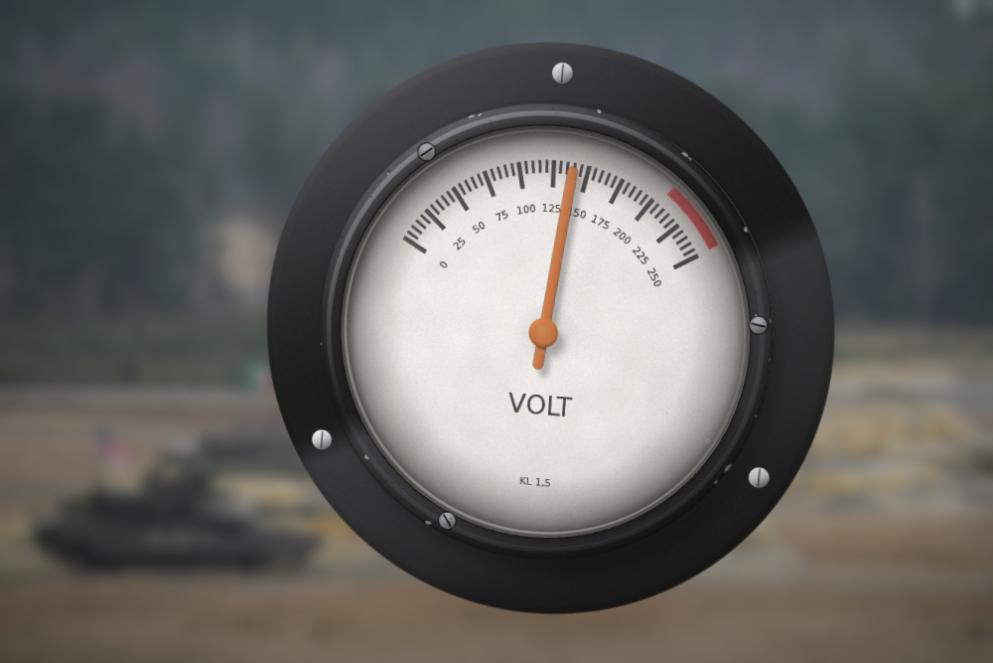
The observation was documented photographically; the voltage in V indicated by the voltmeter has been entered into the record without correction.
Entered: 140 V
